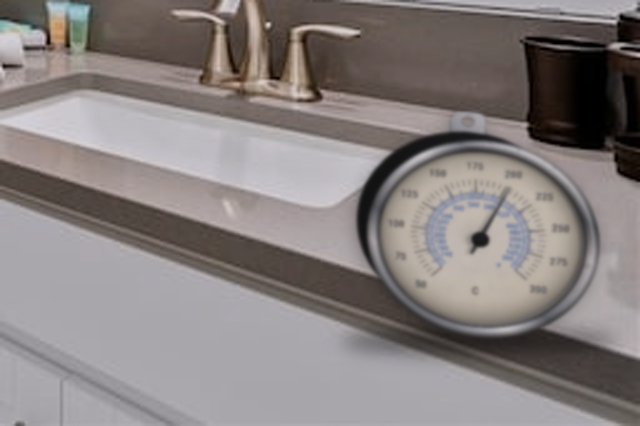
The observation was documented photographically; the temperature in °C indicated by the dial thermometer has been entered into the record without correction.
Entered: 200 °C
